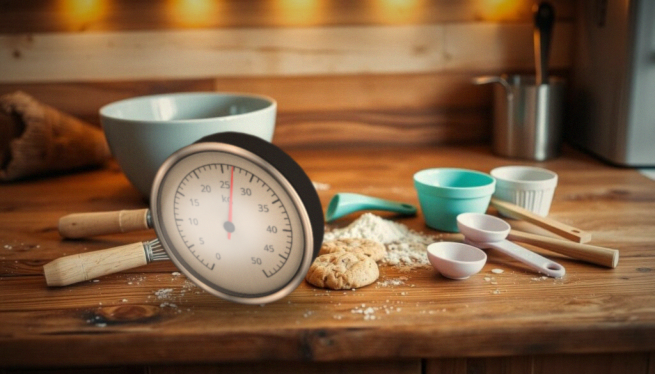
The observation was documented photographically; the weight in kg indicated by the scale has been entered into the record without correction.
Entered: 27 kg
